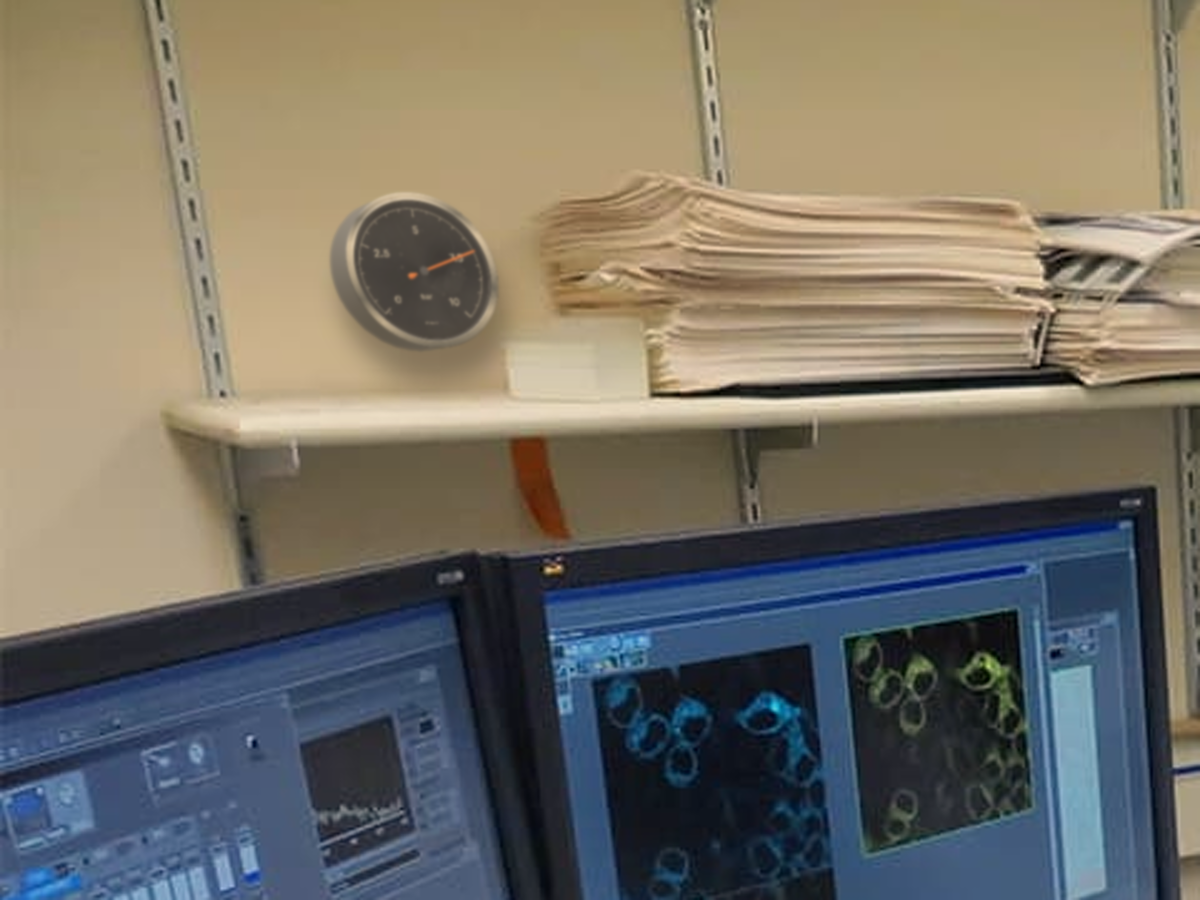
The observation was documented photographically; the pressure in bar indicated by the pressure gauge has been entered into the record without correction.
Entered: 7.5 bar
